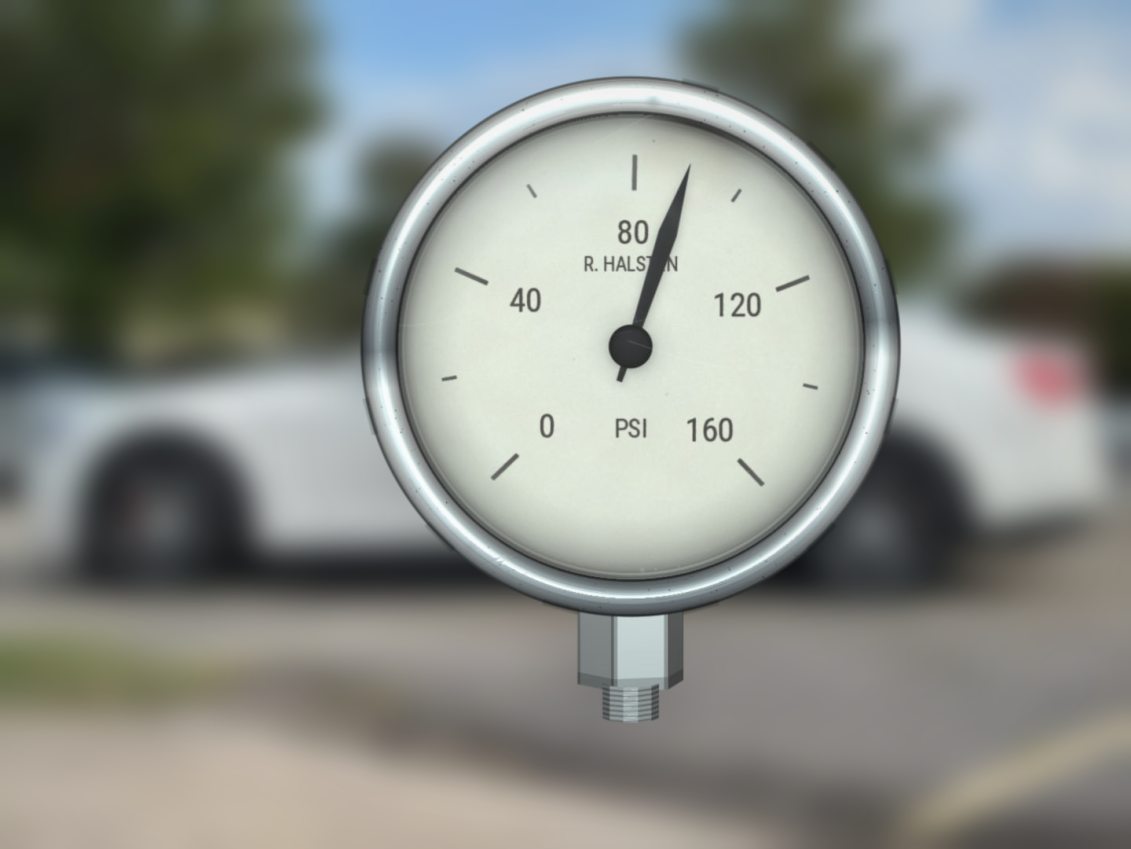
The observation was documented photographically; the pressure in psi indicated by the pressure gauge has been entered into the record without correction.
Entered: 90 psi
